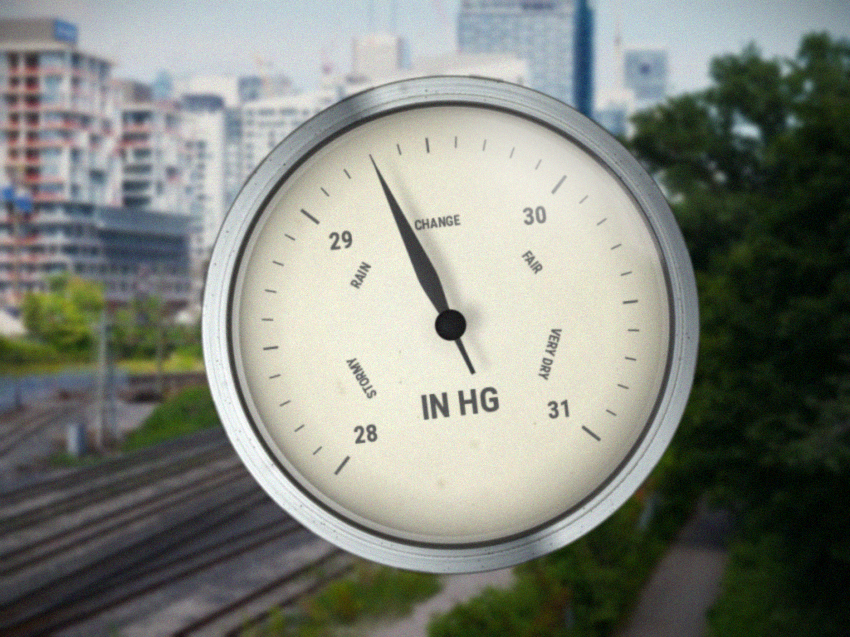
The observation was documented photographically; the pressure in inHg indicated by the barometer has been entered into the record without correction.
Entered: 29.3 inHg
